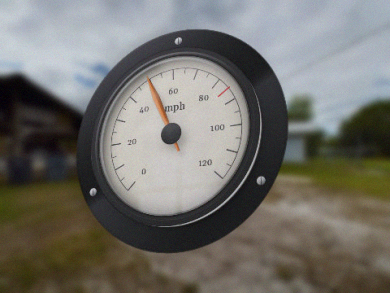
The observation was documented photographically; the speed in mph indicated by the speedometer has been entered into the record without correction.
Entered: 50 mph
